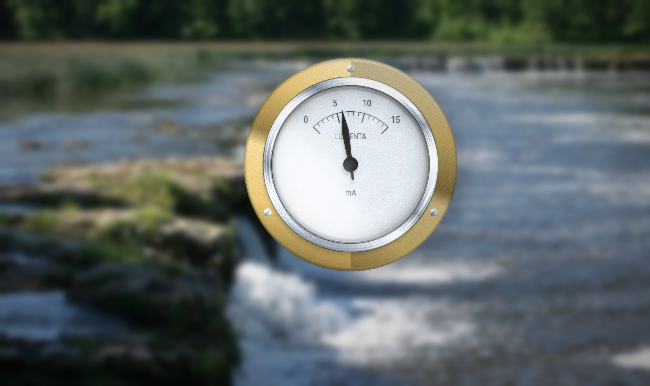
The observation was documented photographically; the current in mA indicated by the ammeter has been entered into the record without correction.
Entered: 6 mA
